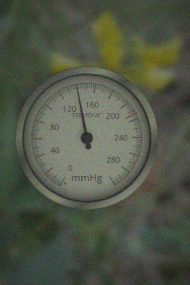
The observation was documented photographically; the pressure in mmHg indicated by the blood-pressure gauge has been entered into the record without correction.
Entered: 140 mmHg
